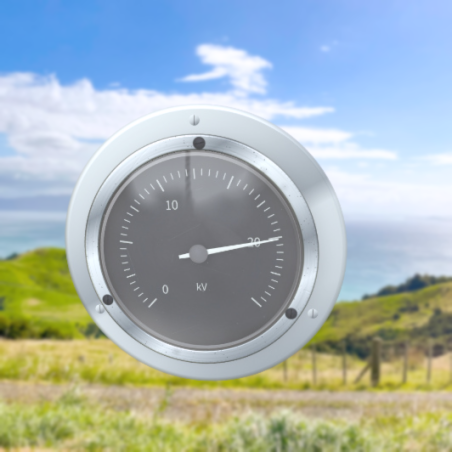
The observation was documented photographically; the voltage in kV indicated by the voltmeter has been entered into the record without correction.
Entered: 20 kV
